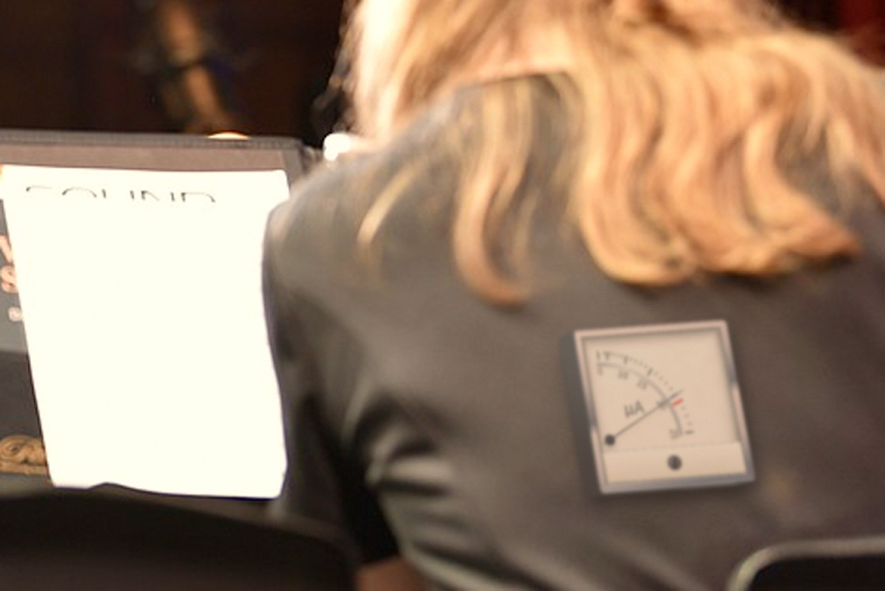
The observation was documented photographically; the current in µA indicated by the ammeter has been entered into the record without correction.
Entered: 20 µA
